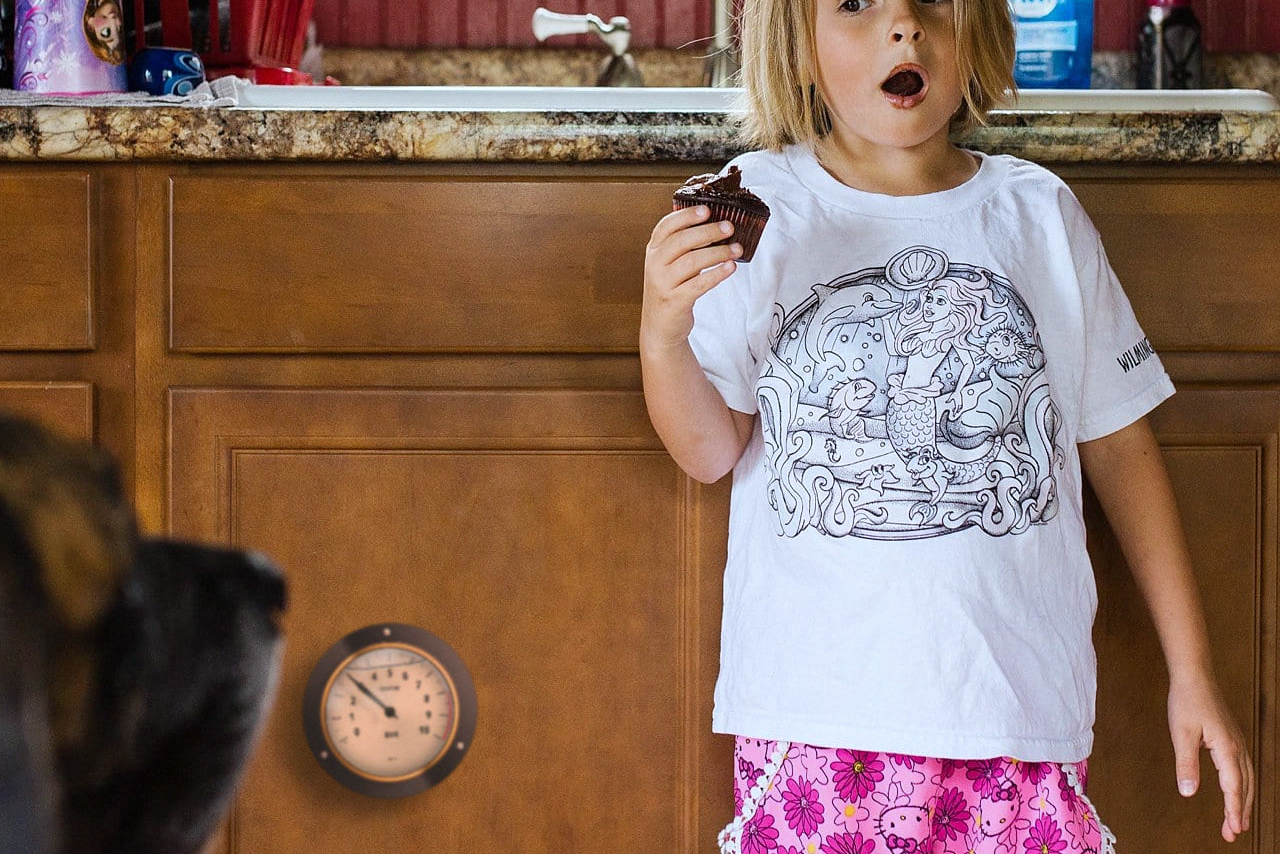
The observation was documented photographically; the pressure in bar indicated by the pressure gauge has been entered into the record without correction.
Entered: 3 bar
